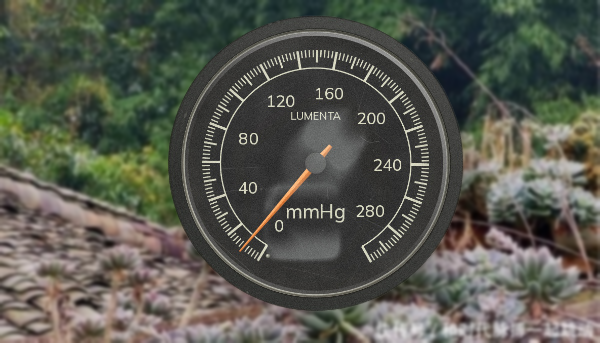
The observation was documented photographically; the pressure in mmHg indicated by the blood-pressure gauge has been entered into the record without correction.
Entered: 10 mmHg
